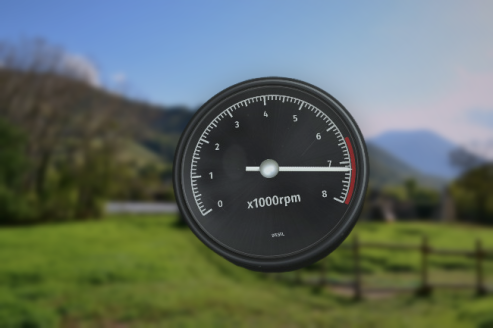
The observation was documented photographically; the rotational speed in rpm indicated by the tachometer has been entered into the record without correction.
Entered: 7200 rpm
